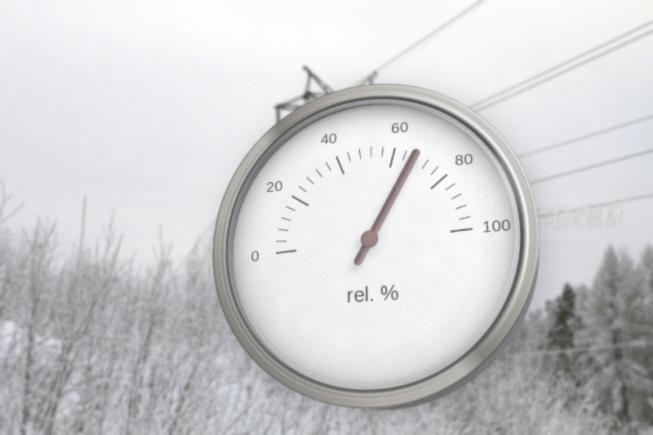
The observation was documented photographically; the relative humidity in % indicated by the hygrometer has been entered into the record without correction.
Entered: 68 %
